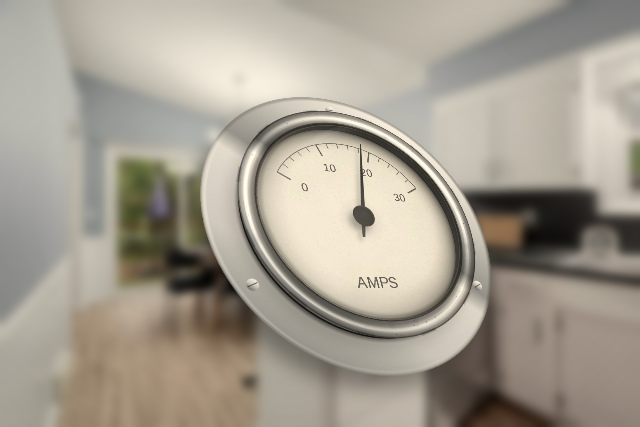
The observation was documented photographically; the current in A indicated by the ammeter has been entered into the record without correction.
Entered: 18 A
